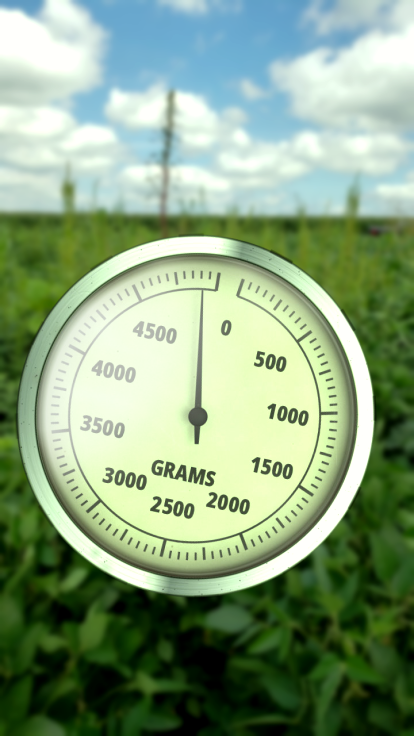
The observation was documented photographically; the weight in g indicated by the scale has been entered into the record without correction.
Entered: 4900 g
